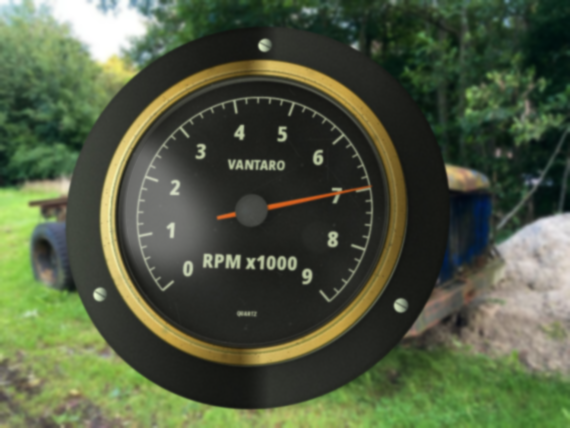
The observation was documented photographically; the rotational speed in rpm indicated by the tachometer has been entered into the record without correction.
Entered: 7000 rpm
